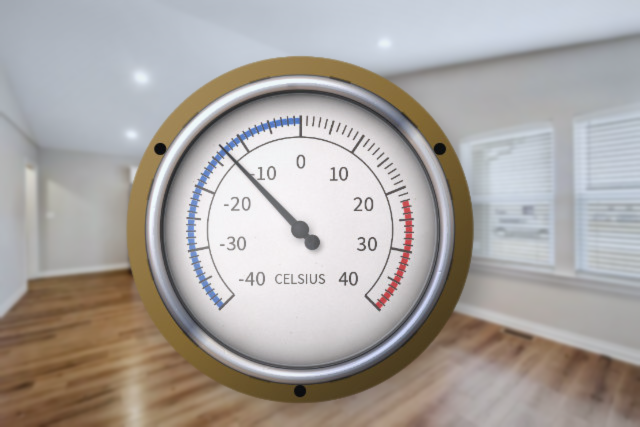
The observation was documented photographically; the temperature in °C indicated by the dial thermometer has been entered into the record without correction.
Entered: -13 °C
